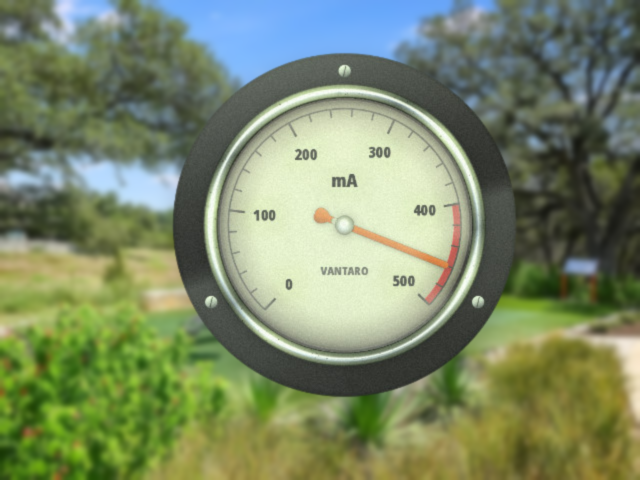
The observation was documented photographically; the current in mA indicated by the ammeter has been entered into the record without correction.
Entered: 460 mA
